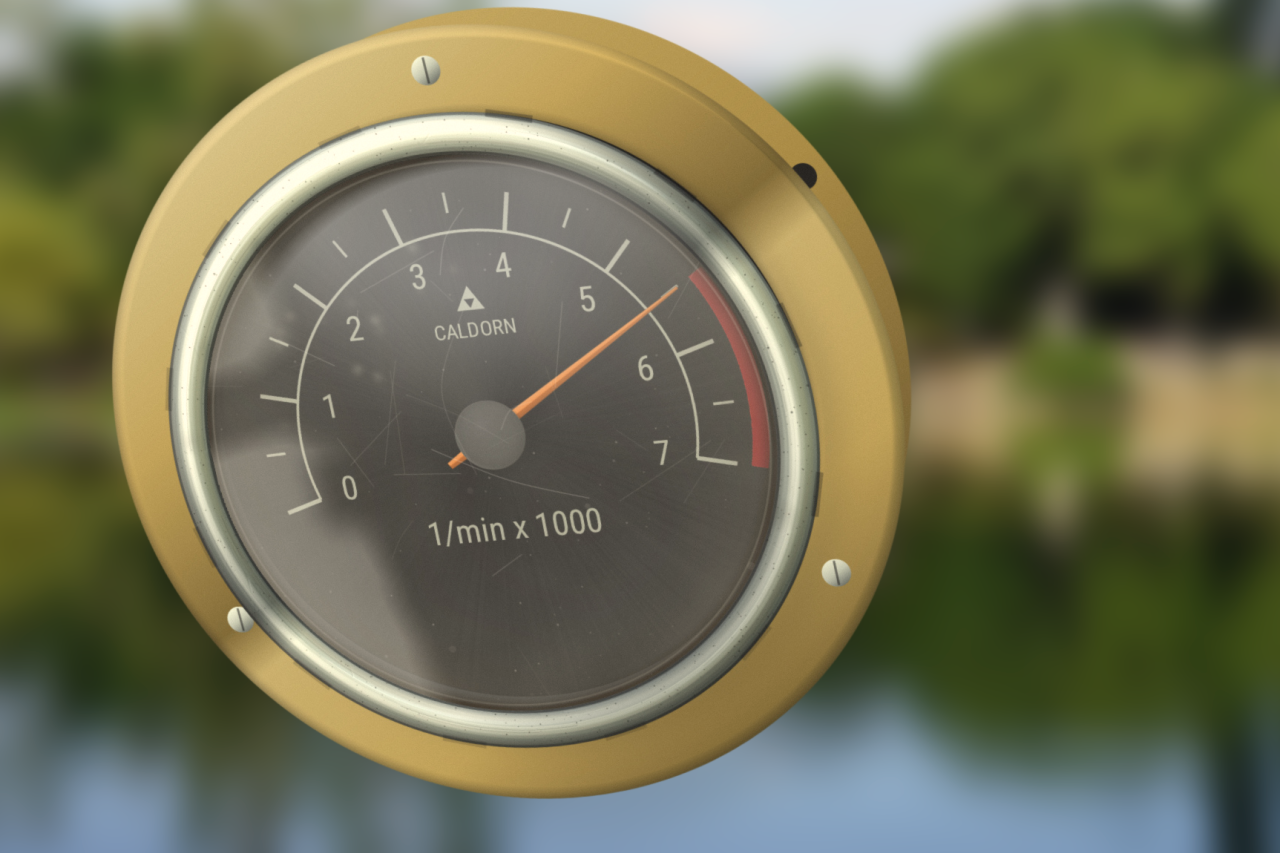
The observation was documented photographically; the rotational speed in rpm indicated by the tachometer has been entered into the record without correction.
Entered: 5500 rpm
